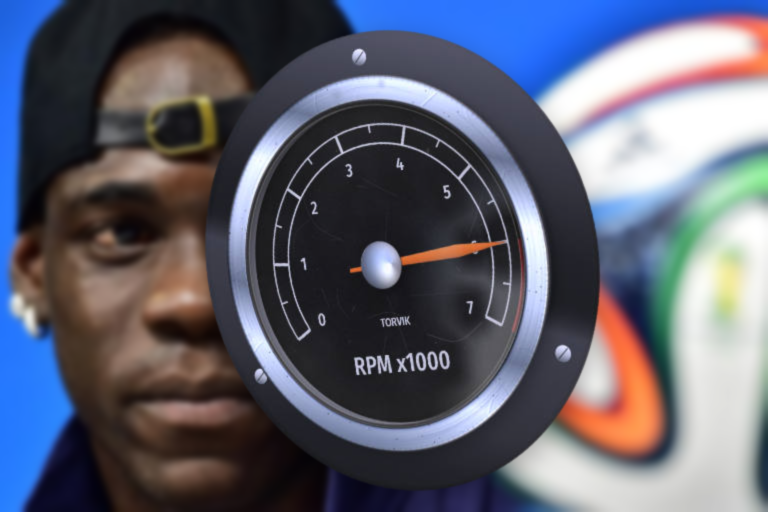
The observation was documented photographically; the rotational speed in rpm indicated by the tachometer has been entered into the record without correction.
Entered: 6000 rpm
